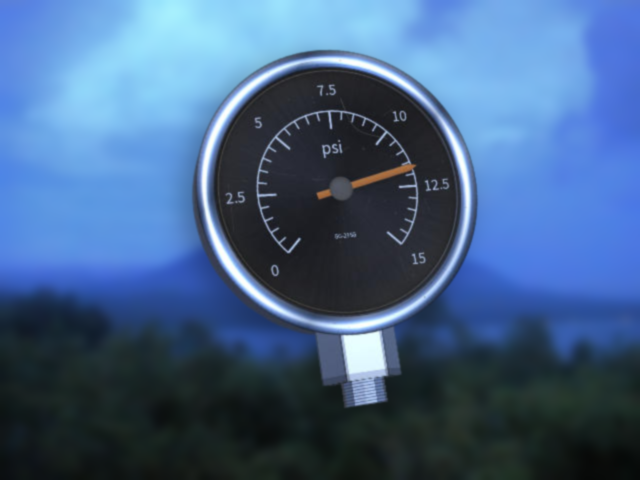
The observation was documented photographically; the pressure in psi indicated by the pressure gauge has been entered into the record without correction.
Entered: 11.75 psi
